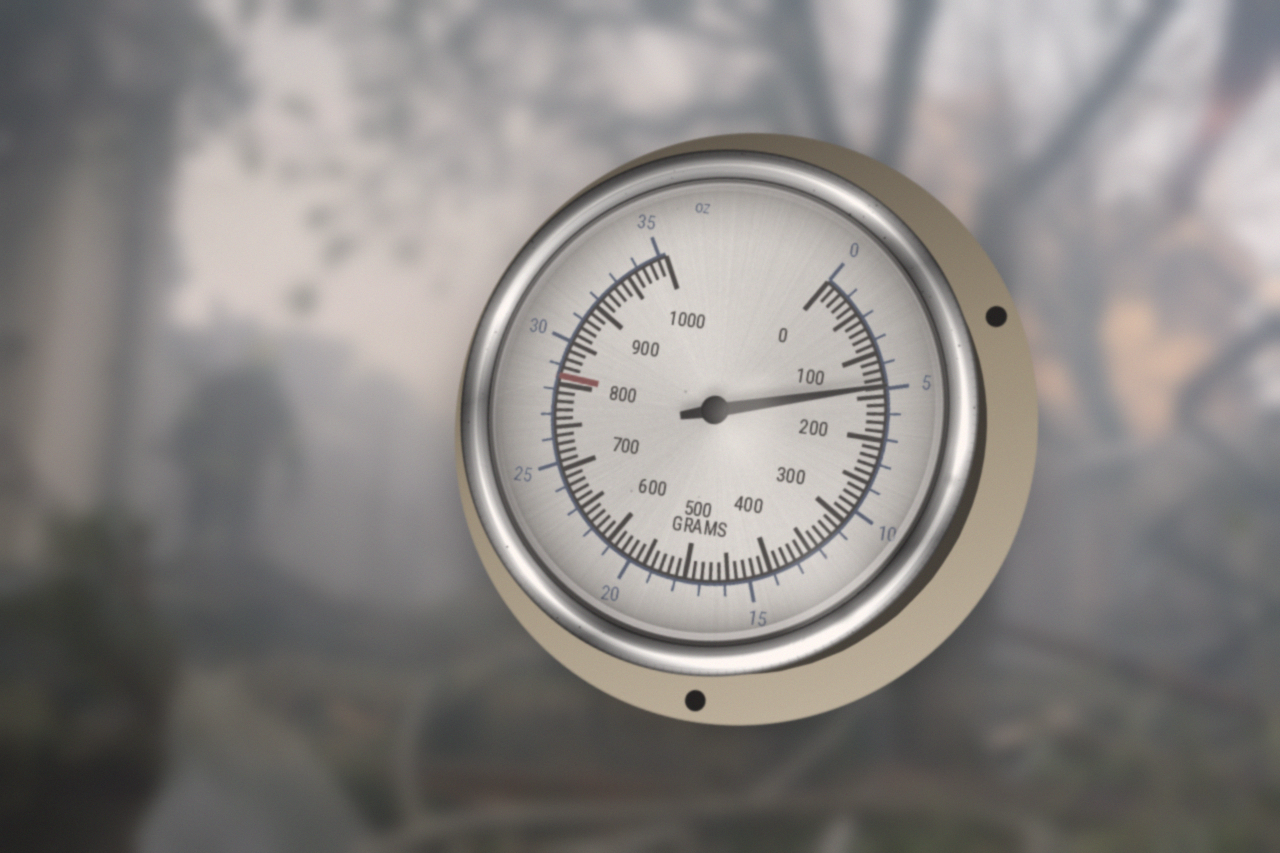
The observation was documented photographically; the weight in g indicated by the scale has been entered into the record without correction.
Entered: 140 g
